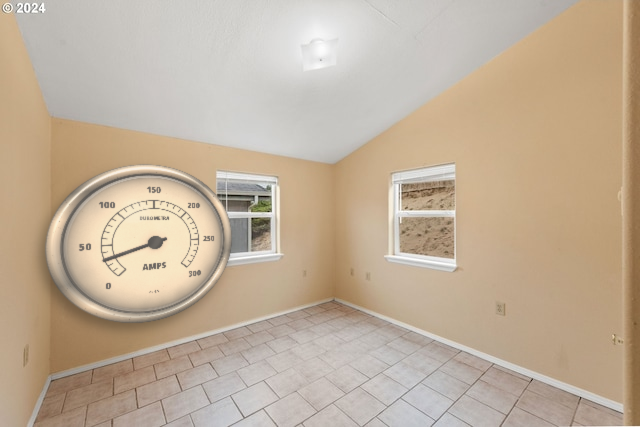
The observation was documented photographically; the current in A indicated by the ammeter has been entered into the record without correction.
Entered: 30 A
